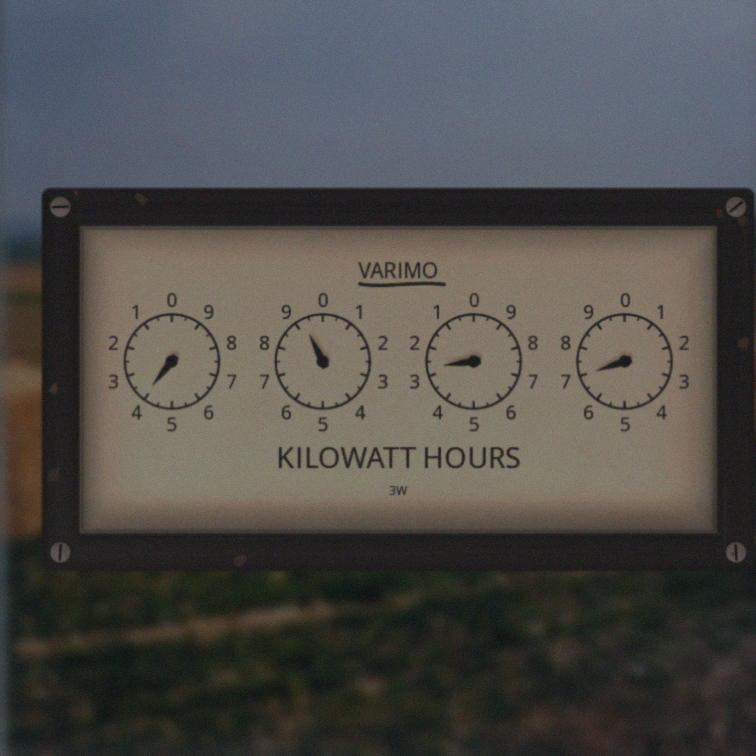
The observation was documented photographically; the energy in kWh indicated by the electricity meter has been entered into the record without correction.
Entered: 3927 kWh
